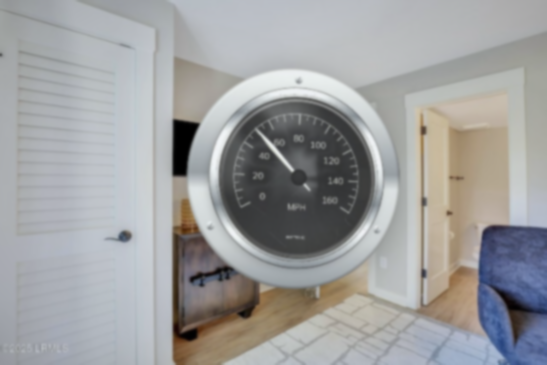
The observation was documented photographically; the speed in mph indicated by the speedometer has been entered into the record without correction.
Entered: 50 mph
